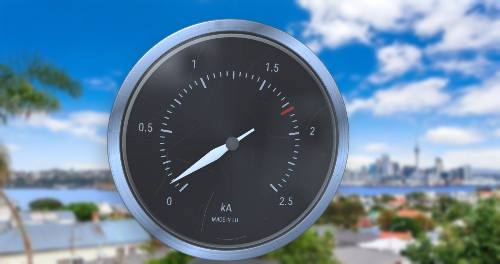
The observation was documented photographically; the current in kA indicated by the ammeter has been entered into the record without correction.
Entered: 0.1 kA
